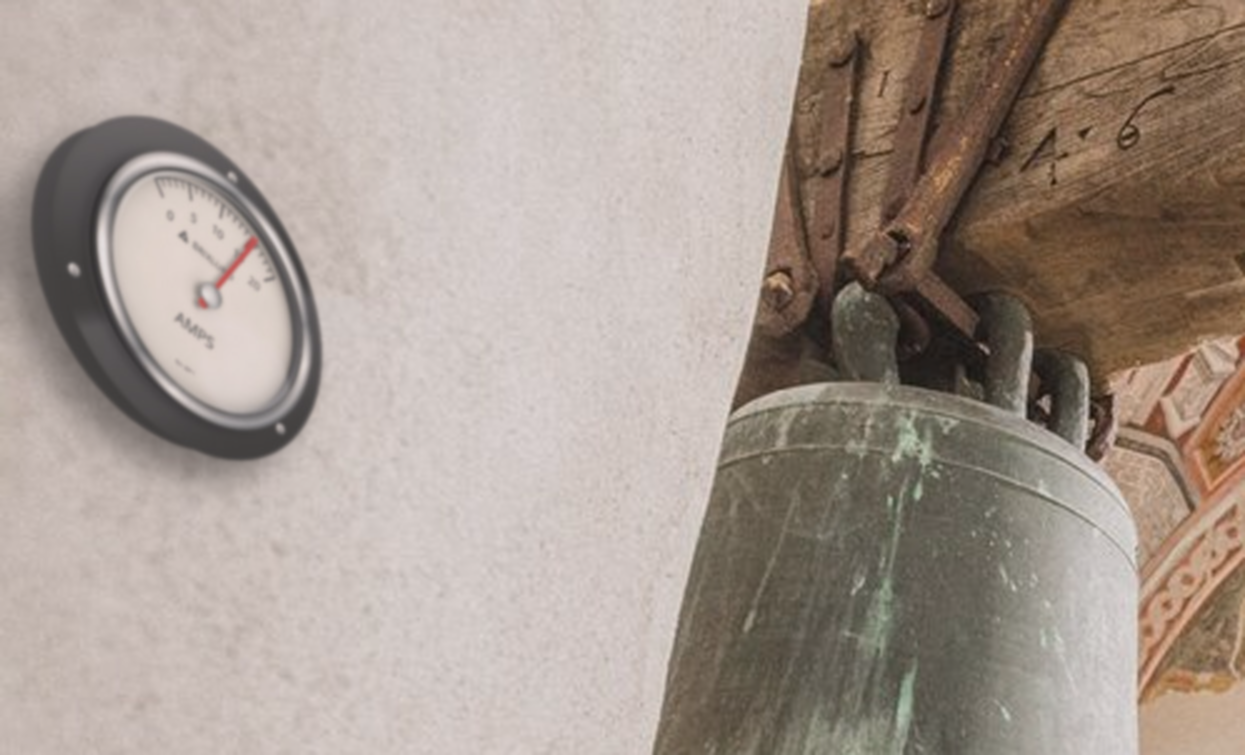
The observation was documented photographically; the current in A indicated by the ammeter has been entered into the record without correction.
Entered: 15 A
